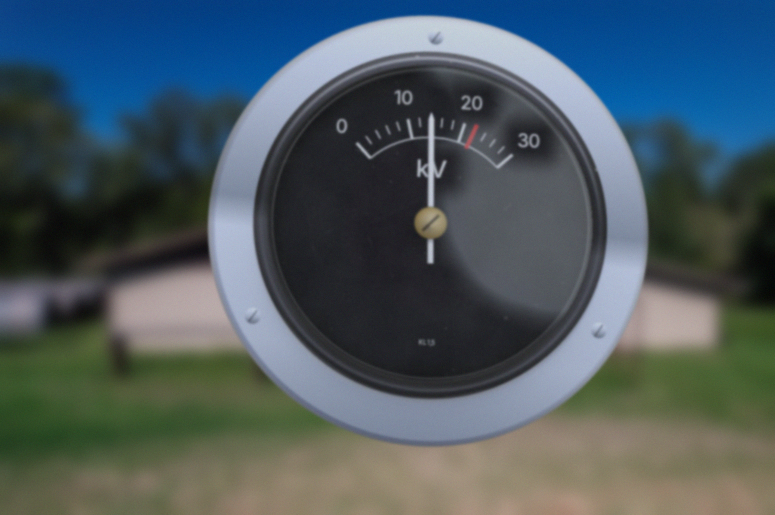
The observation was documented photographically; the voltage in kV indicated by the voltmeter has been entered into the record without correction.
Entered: 14 kV
